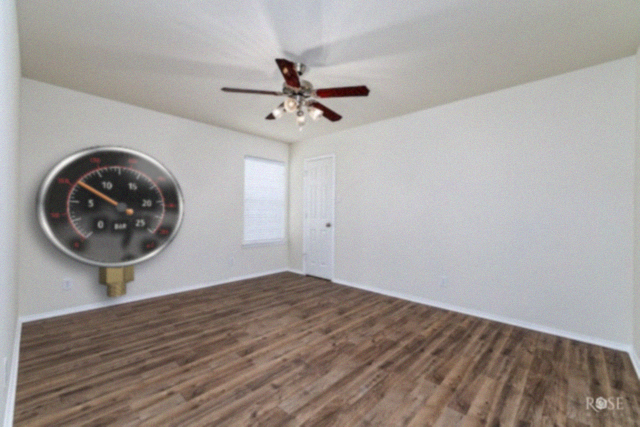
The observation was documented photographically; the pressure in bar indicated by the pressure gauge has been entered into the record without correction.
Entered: 7.5 bar
